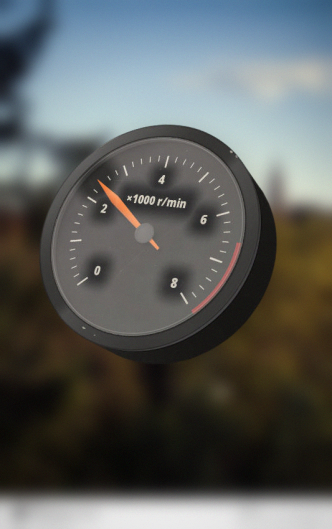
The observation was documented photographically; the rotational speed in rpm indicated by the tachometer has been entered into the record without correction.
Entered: 2400 rpm
